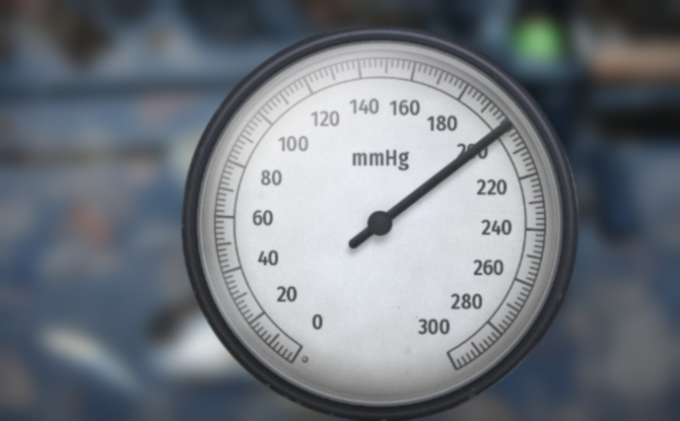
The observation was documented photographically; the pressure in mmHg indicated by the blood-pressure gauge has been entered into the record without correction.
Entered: 200 mmHg
